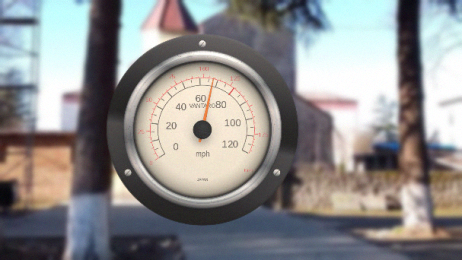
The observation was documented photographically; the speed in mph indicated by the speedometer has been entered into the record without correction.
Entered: 67.5 mph
